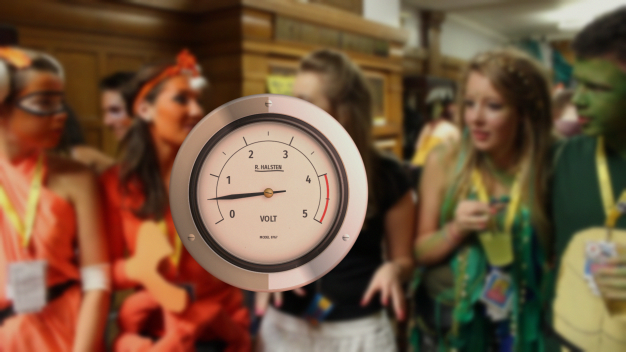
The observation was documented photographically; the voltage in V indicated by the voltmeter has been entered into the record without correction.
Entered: 0.5 V
